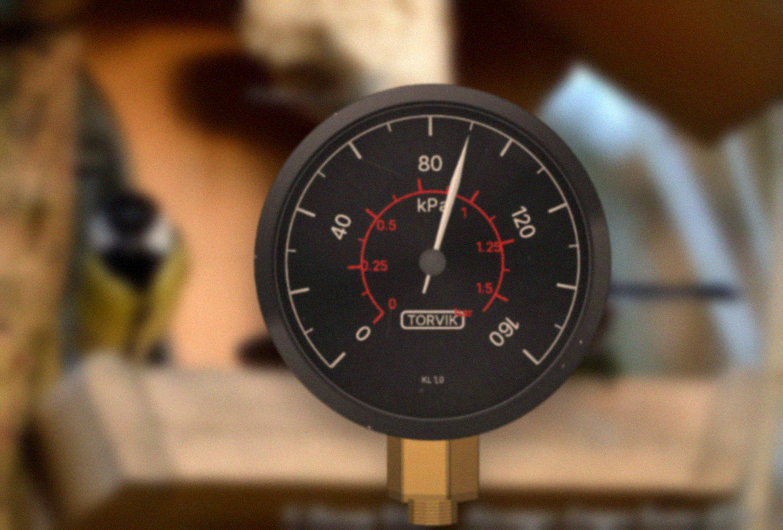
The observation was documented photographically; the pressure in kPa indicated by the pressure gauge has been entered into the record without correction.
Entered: 90 kPa
